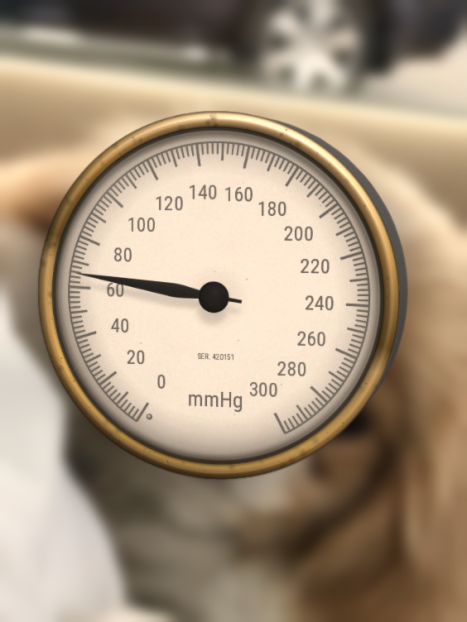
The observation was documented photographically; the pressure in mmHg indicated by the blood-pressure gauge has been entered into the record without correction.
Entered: 66 mmHg
